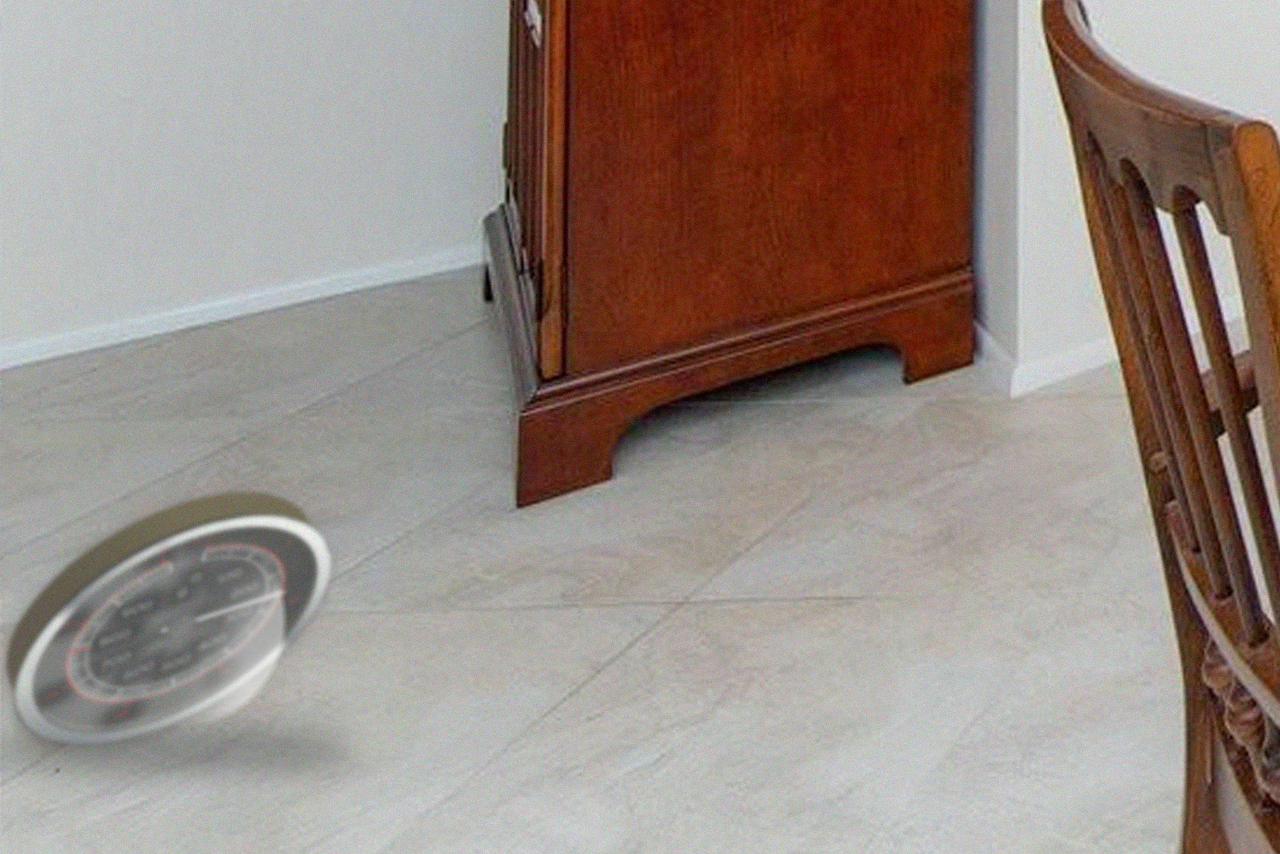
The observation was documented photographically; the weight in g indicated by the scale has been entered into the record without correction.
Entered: 250 g
